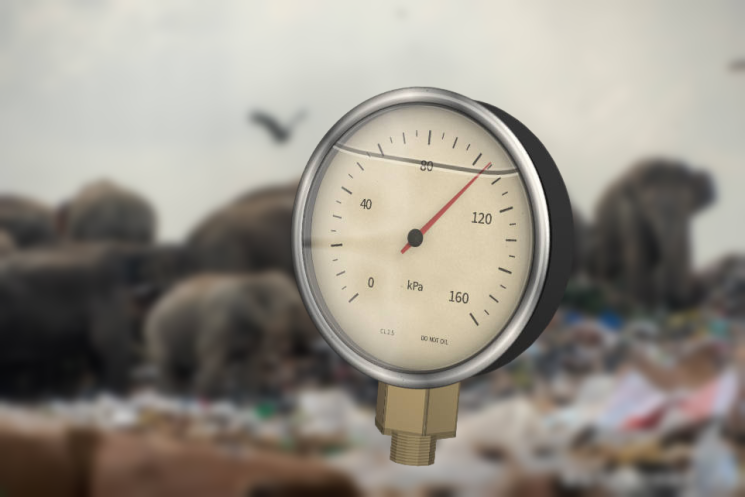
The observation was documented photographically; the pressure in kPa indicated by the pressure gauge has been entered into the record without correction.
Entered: 105 kPa
